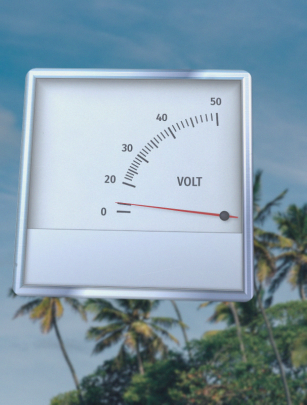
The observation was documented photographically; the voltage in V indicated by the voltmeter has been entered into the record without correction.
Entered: 10 V
